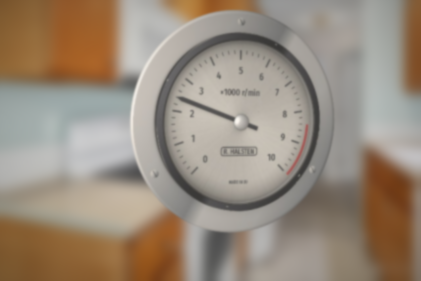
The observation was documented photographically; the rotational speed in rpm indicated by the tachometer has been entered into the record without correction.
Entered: 2400 rpm
